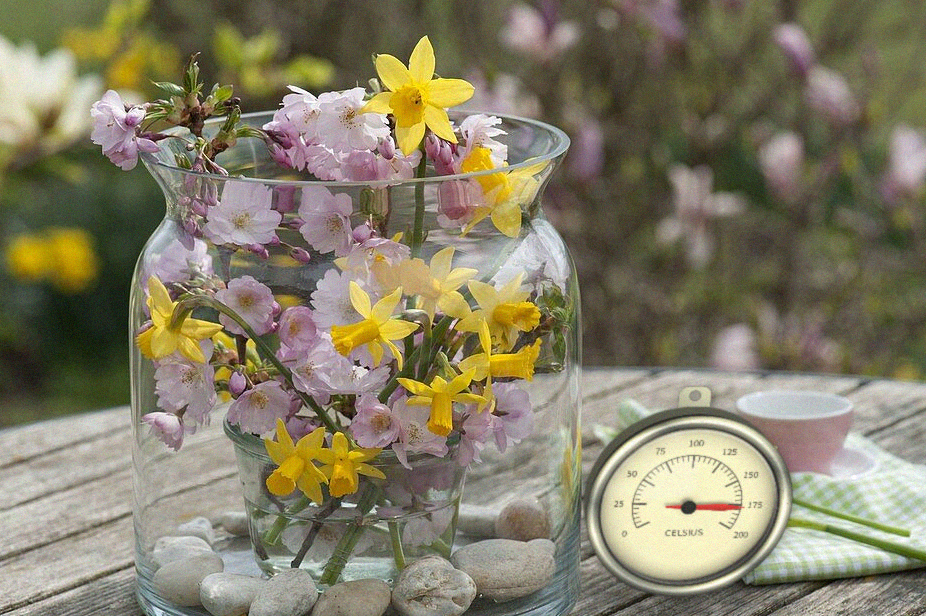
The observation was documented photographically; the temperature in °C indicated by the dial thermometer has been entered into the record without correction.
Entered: 175 °C
